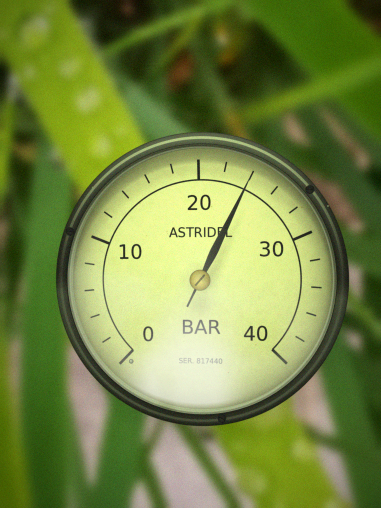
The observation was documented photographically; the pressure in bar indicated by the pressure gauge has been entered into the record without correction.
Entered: 24 bar
